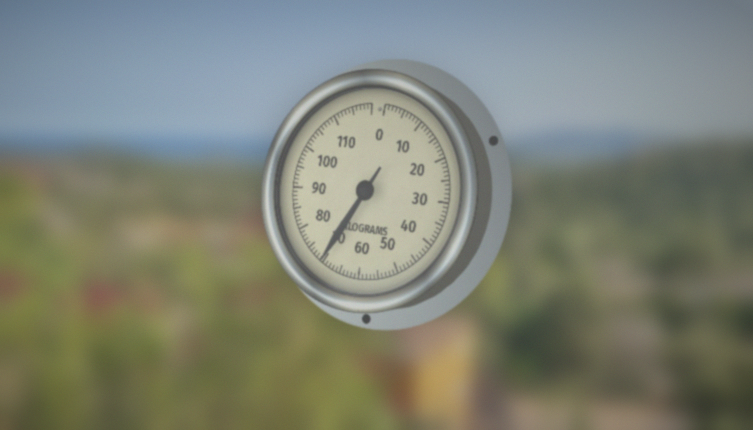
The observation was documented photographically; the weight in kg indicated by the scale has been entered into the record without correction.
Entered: 70 kg
